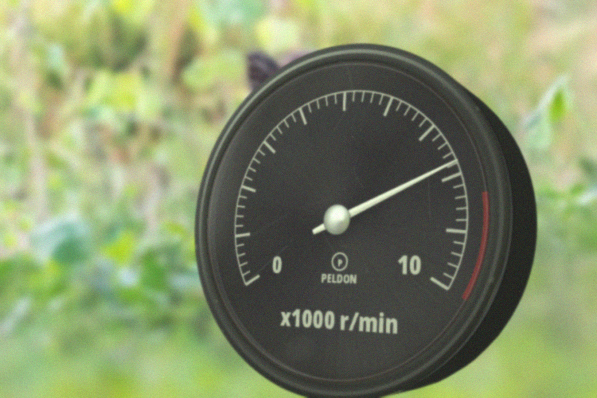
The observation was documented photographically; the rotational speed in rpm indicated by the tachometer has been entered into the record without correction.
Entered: 7800 rpm
